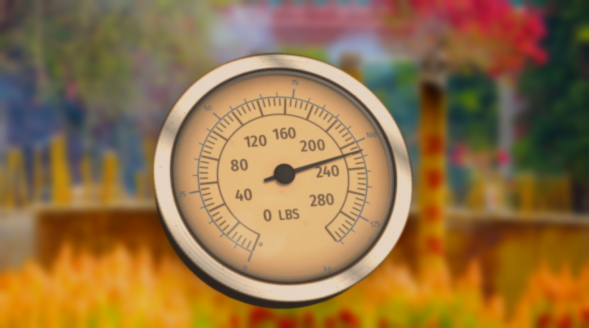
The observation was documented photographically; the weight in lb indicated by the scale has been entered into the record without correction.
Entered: 228 lb
